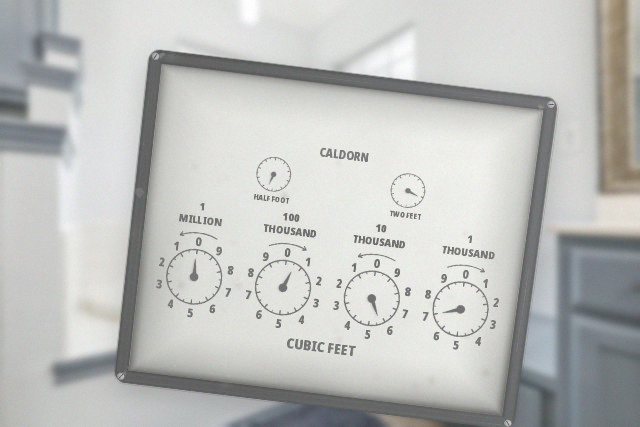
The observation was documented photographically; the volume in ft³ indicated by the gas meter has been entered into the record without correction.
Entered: 5700 ft³
